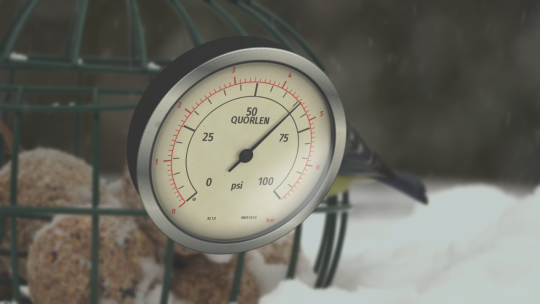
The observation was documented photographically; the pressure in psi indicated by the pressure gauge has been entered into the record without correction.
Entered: 65 psi
